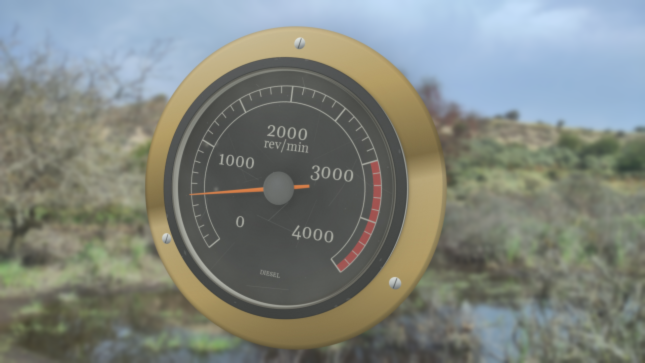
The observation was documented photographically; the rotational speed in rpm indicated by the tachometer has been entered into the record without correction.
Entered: 500 rpm
